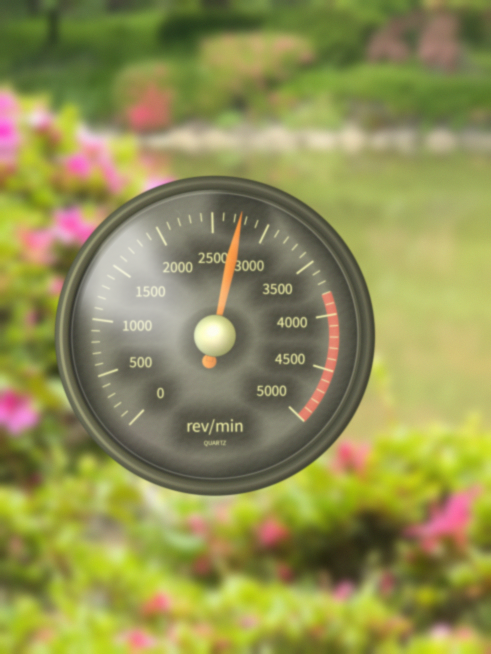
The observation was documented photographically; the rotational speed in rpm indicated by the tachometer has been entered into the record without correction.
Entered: 2750 rpm
